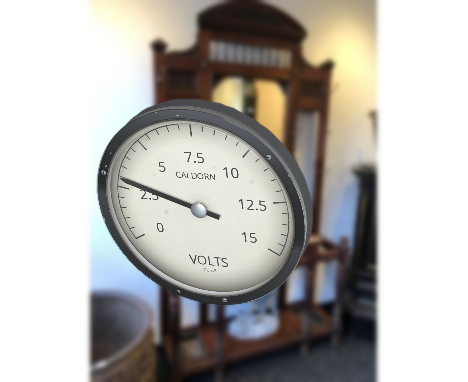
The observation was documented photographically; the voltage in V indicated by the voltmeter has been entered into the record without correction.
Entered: 3 V
